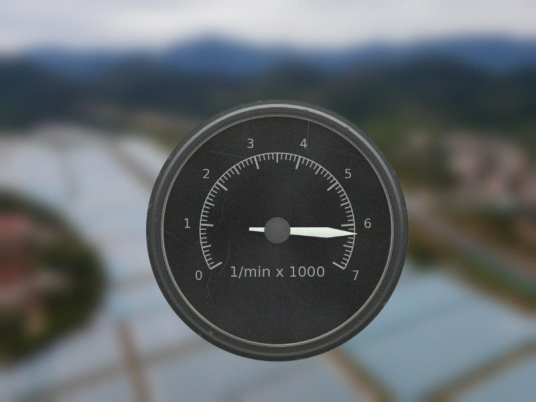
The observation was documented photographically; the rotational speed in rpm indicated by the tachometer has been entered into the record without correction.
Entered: 6200 rpm
